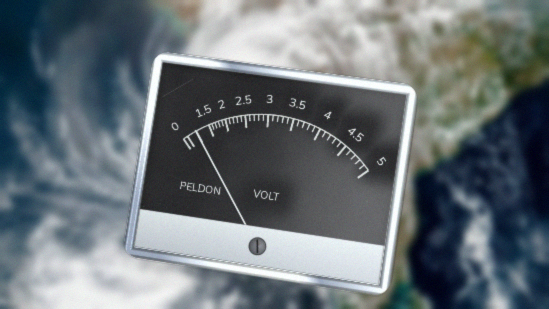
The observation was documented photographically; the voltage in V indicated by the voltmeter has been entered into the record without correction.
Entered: 1 V
